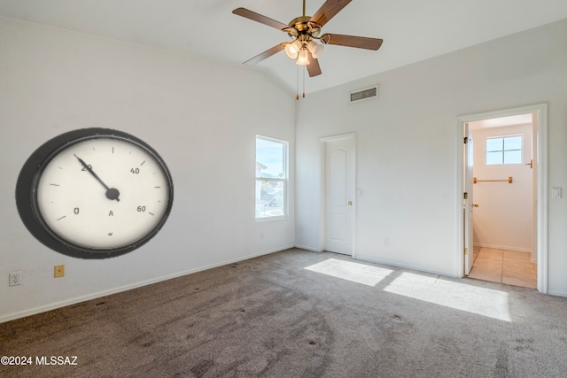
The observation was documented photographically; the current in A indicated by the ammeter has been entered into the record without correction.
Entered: 20 A
